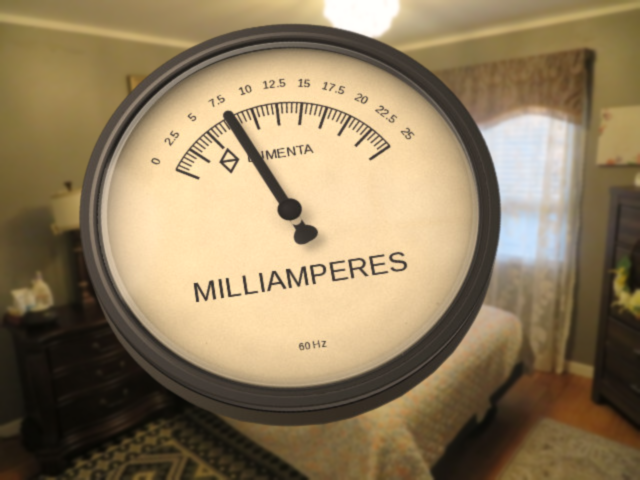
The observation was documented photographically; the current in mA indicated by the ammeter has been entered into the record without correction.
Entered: 7.5 mA
